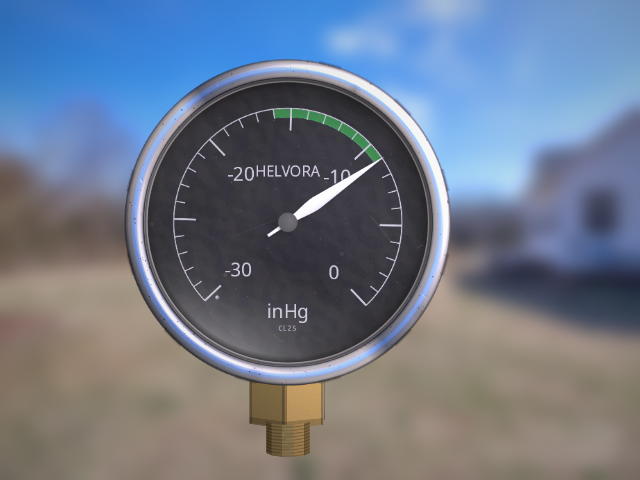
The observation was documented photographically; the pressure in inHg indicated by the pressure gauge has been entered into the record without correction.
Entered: -9 inHg
